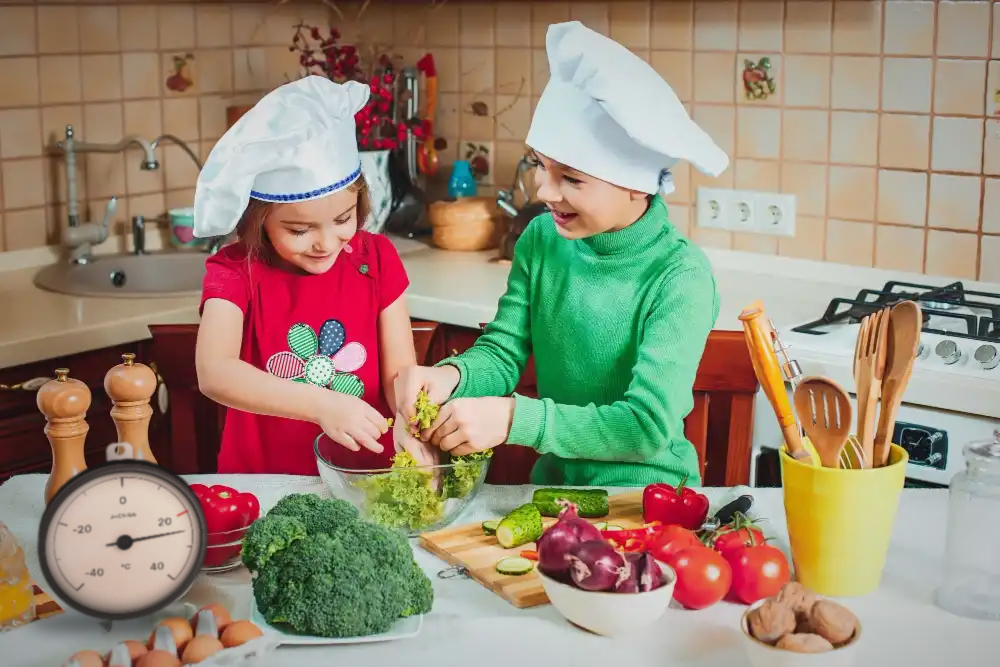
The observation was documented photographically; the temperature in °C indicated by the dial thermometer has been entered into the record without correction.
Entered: 25 °C
